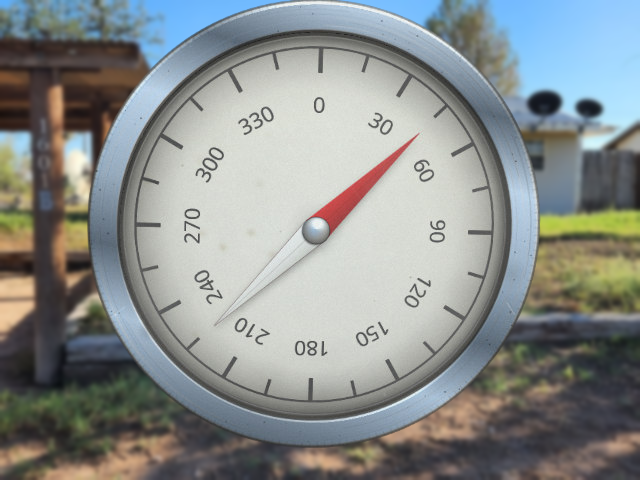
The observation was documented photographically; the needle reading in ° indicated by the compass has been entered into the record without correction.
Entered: 45 °
